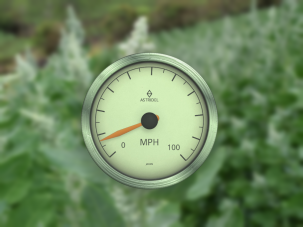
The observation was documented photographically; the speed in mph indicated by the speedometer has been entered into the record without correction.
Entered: 7.5 mph
